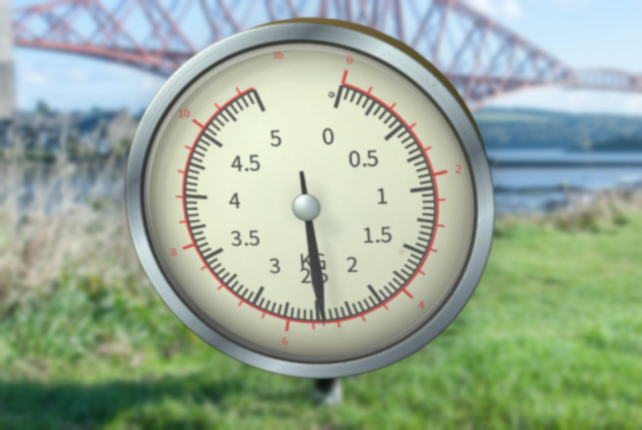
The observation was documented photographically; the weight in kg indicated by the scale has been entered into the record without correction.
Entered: 2.45 kg
